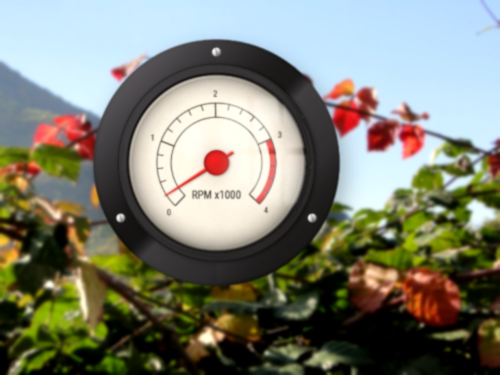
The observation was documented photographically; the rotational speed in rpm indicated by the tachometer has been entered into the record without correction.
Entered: 200 rpm
